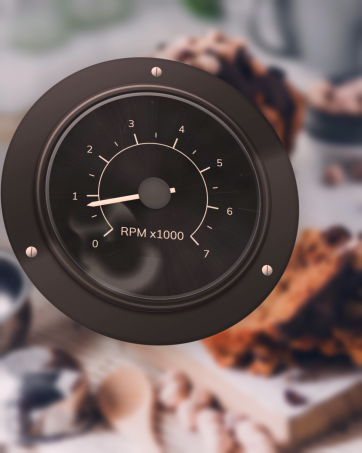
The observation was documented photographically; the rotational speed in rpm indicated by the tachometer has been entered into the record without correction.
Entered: 750 rpm
